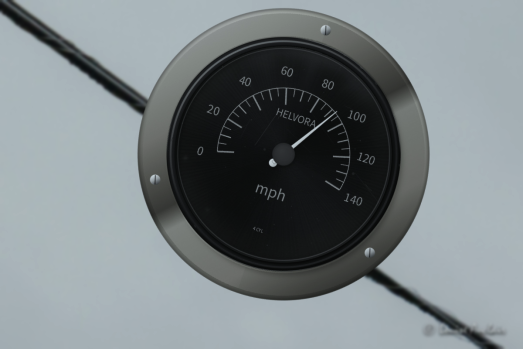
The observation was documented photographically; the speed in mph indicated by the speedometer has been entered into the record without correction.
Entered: 92.5 mph
